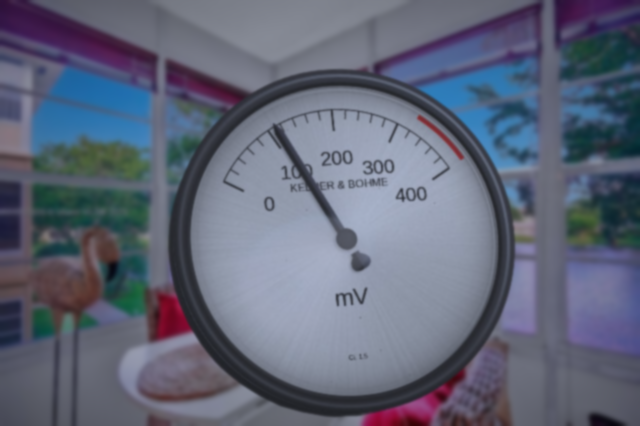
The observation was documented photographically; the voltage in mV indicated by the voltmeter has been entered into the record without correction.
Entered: 110 mV
